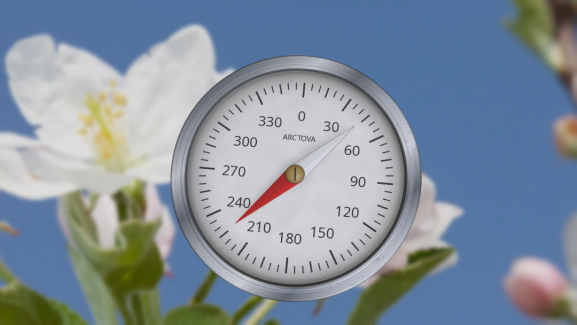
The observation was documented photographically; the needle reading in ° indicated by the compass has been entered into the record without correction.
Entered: 225 °
